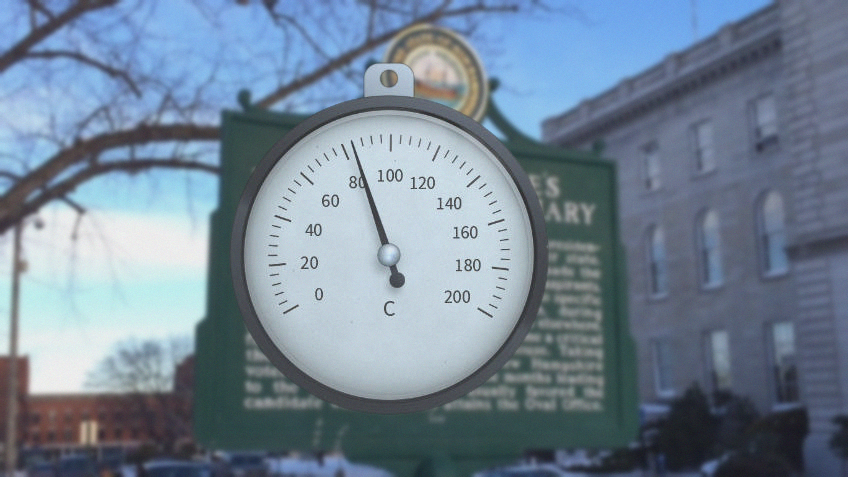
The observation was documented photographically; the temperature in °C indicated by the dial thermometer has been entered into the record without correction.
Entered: 84 °C
